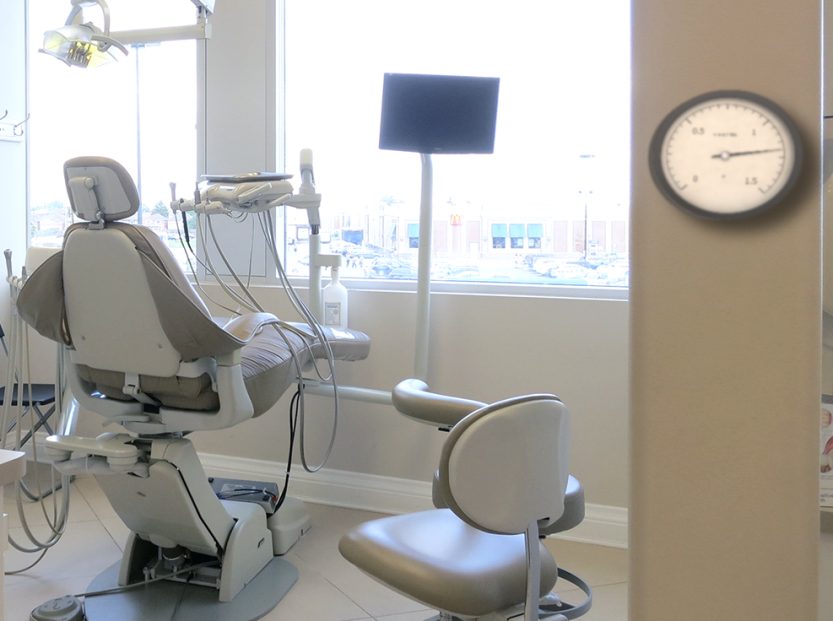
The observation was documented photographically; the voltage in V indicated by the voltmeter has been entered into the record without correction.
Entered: 1.2 V
